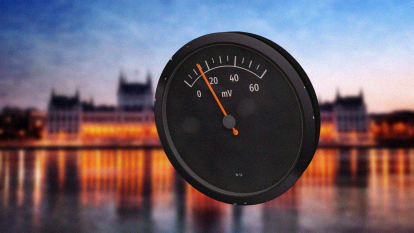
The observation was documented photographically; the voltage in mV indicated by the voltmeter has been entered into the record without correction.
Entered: 15 mV
